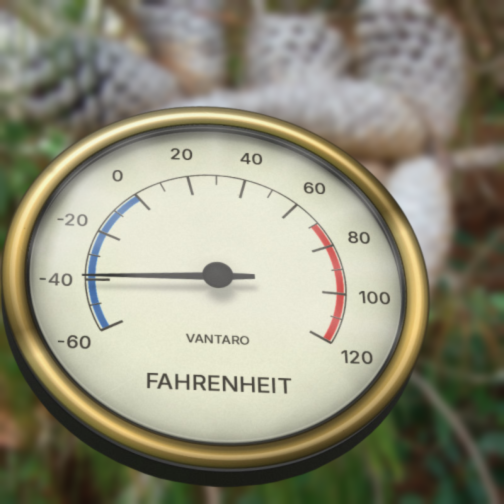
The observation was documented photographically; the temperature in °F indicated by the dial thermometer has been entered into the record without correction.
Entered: -40 °F
